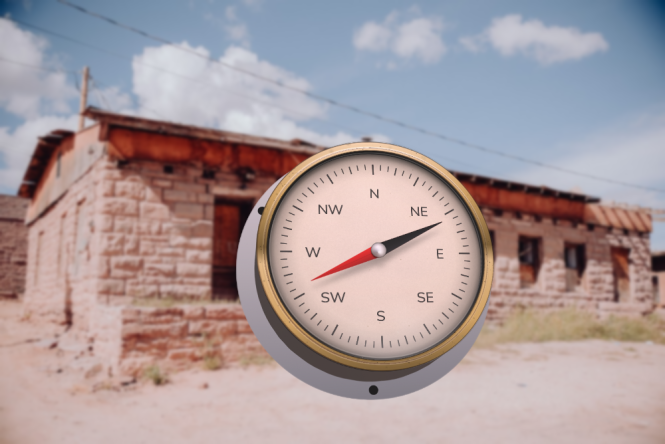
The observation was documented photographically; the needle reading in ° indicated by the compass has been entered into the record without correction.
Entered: 245 °
